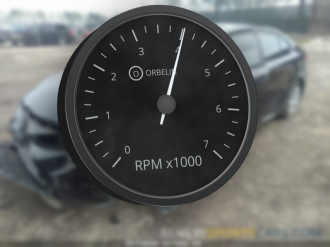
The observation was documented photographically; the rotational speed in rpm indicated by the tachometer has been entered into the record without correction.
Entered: 4000 rpm
